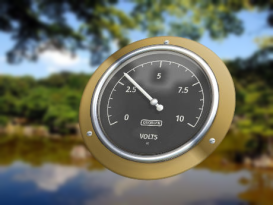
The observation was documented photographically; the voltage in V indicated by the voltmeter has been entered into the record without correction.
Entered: 3 V
